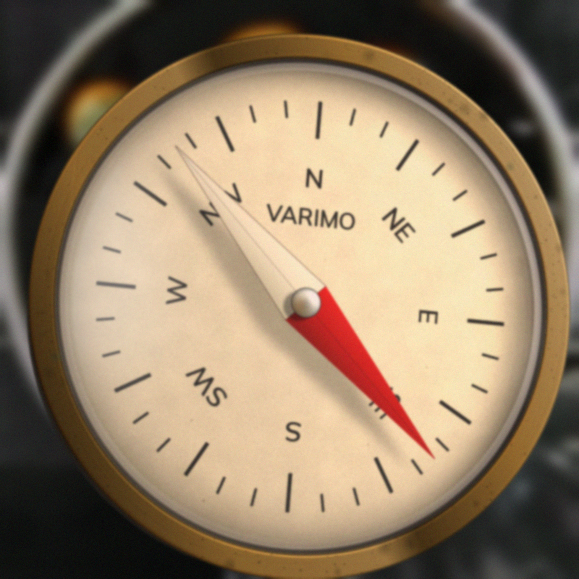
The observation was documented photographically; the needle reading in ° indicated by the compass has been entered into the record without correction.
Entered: 135 °
